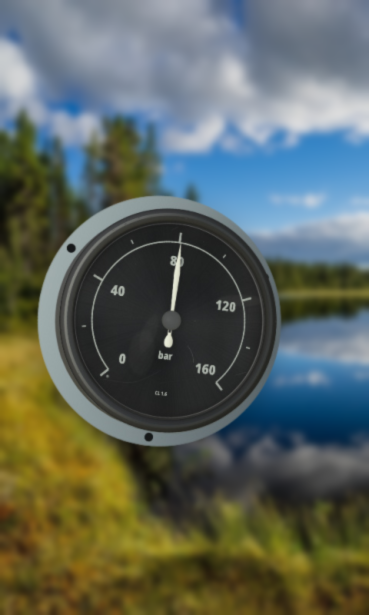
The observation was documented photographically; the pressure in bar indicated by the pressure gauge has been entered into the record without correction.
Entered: 80 bar
